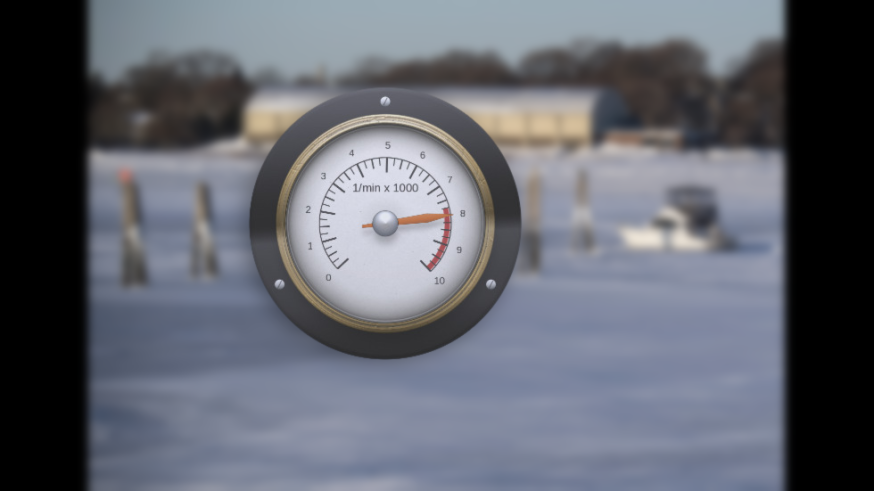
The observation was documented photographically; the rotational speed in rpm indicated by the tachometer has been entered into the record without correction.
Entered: 8000 rpm
